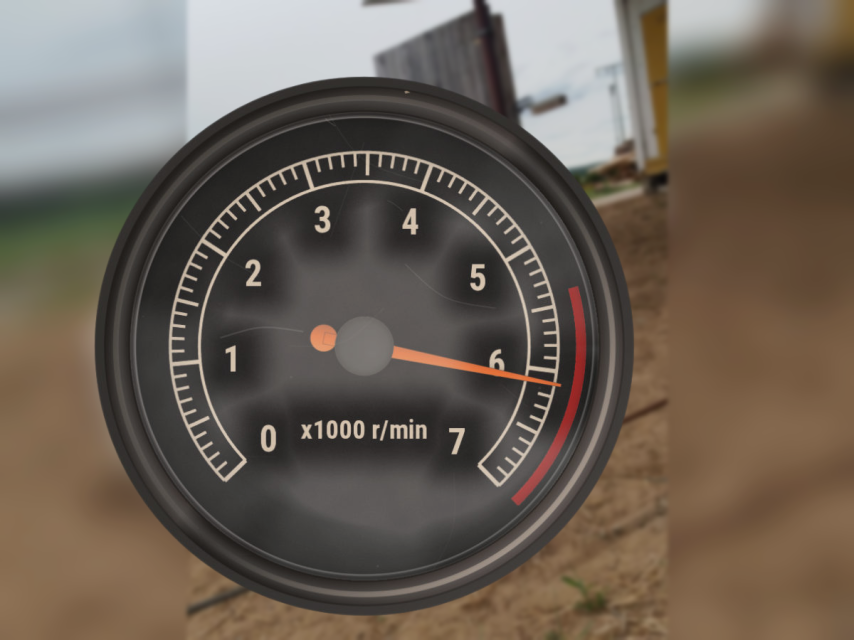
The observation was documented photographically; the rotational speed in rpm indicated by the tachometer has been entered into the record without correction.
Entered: 6100 rpm
